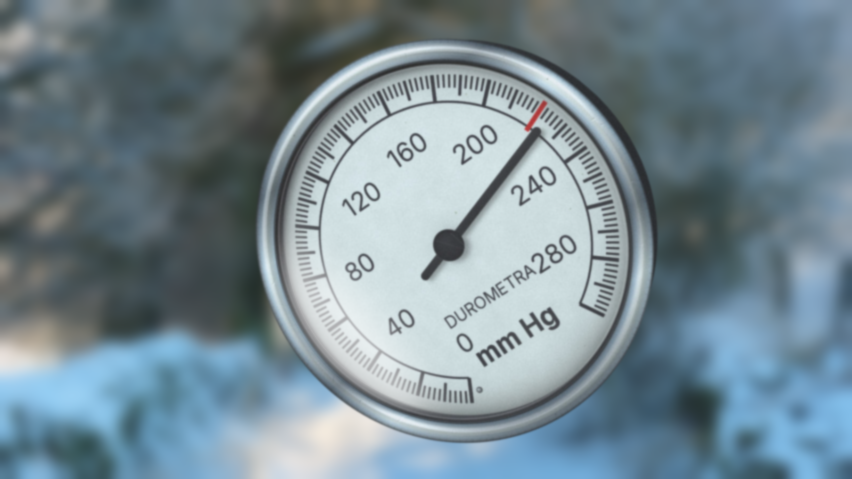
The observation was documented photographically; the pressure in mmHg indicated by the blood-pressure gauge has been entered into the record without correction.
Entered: 224 mmHg
